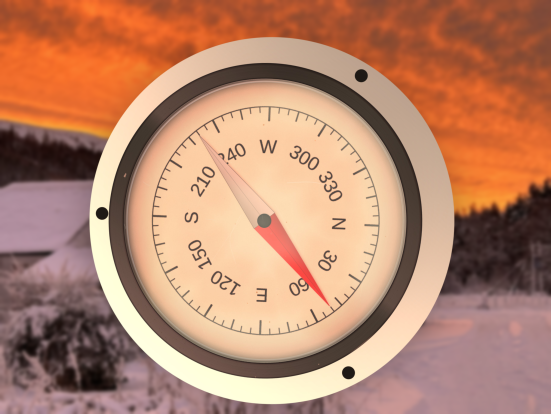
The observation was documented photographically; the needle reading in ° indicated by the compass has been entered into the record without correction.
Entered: 50 °
